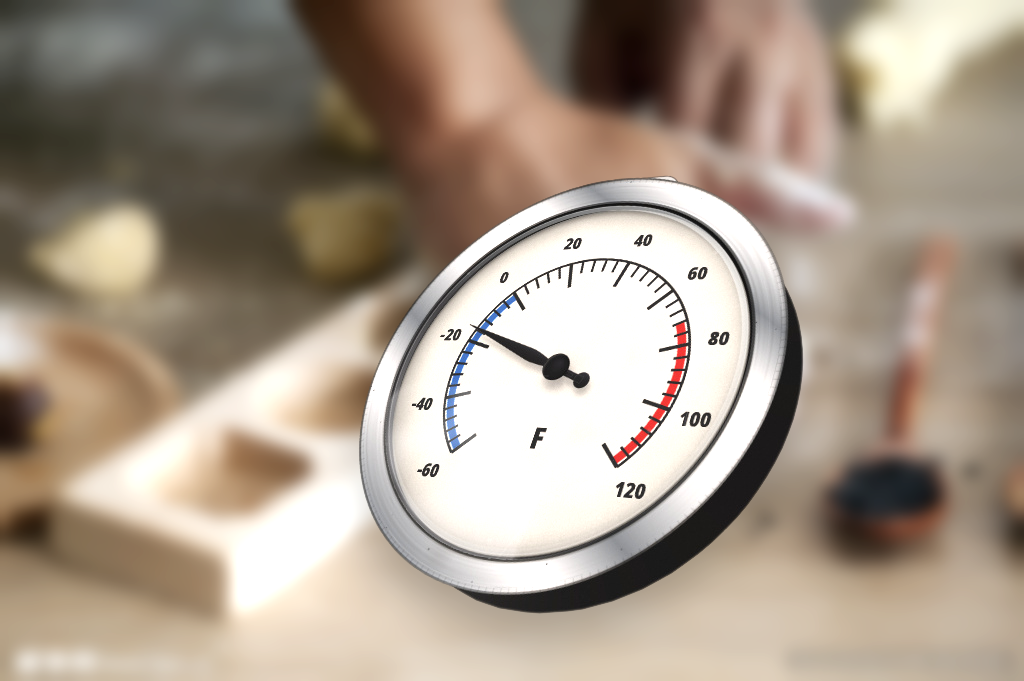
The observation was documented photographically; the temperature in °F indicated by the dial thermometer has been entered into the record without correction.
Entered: -16 °F
